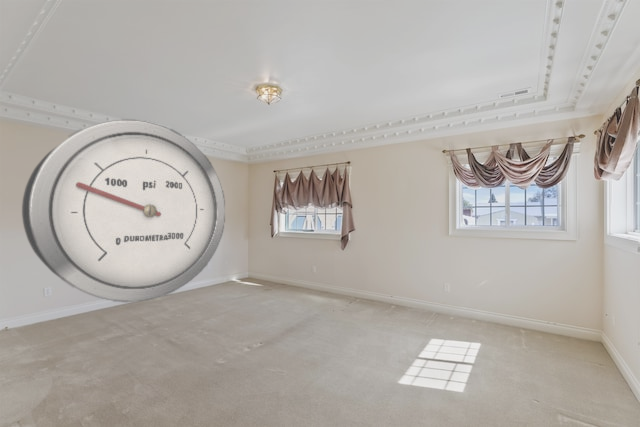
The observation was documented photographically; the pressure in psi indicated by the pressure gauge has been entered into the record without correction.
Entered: 750 psi
